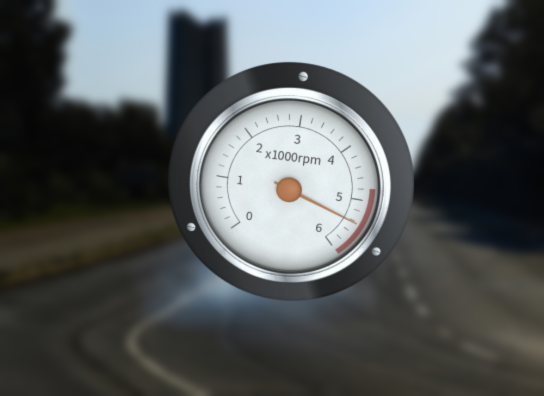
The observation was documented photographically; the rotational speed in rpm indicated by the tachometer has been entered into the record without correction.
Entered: 5400 rpm
